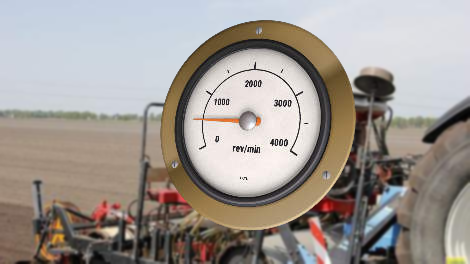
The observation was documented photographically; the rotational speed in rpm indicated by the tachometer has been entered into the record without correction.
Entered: 500 rpm
